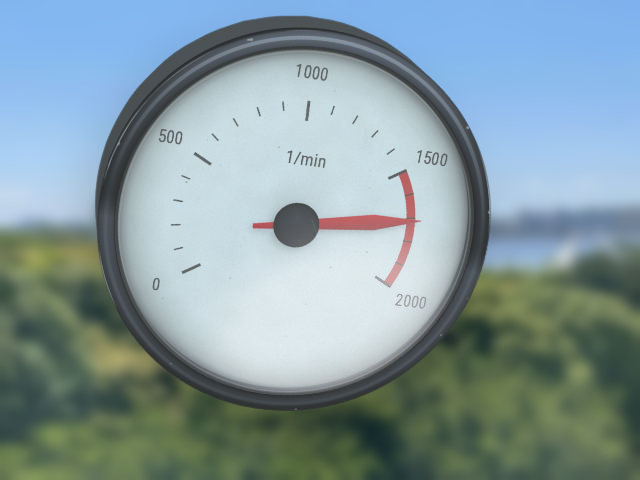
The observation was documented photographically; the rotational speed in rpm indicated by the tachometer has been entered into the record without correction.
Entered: 1700 rpm
